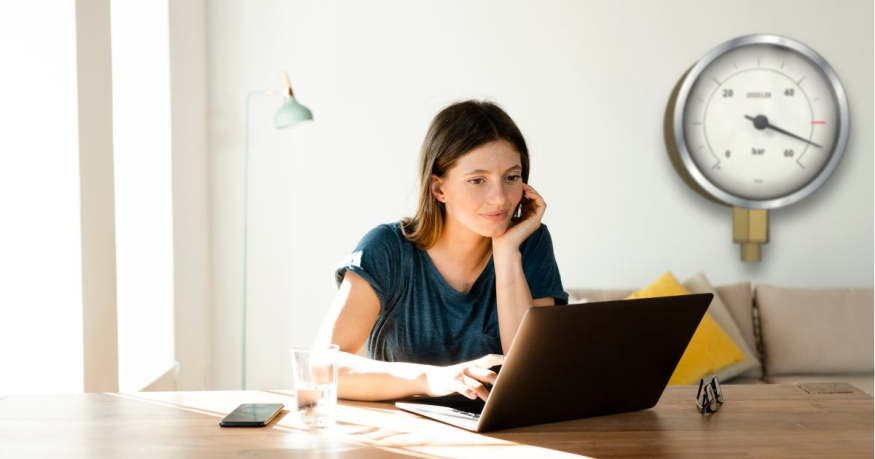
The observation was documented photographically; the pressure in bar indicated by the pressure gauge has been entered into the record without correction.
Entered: 55 bar
